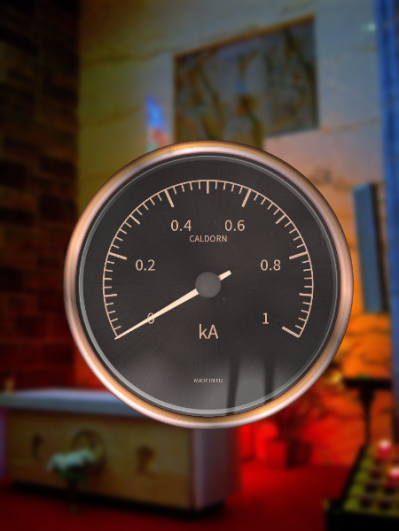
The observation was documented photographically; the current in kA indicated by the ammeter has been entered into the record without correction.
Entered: 0 kA
